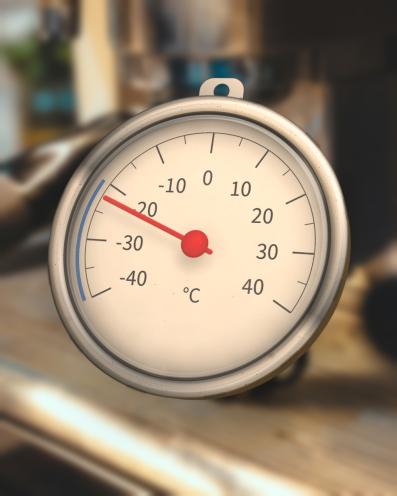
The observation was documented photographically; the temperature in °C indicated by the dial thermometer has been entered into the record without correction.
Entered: -22.5 °C
